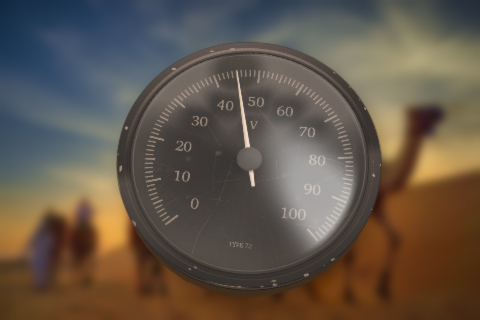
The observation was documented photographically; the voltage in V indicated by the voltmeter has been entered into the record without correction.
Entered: 45 V
